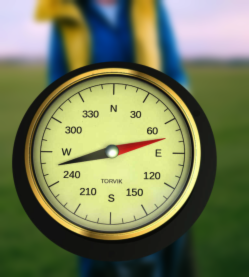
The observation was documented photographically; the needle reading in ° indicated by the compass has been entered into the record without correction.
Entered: 75 °
